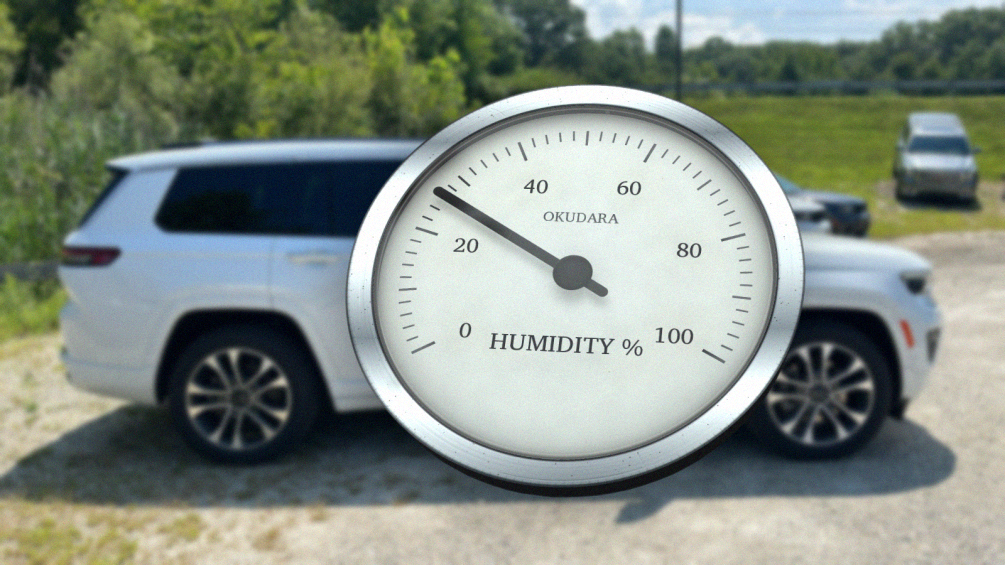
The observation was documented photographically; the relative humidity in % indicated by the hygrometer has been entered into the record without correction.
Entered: 26 %
